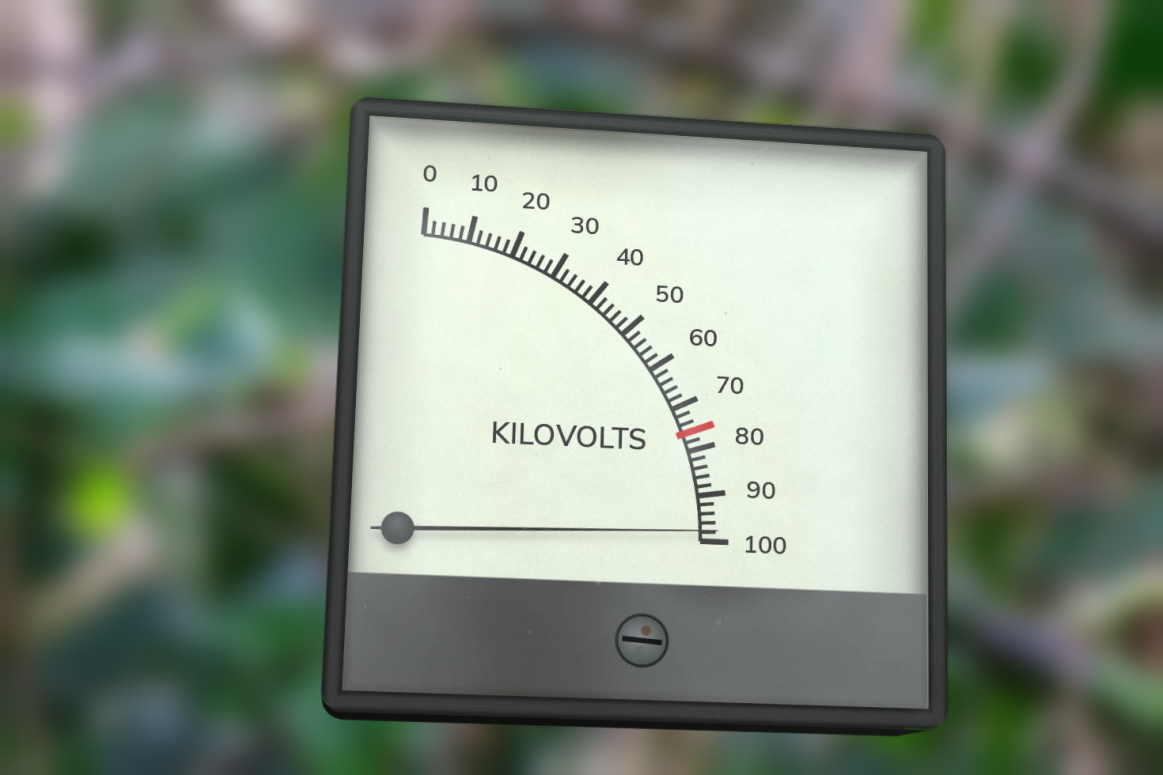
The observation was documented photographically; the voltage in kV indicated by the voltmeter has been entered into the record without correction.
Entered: 98 kV
